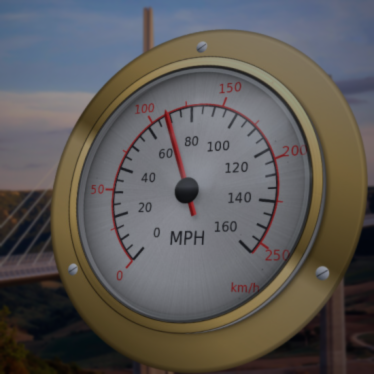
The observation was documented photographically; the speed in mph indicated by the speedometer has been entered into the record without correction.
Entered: 70 mph
